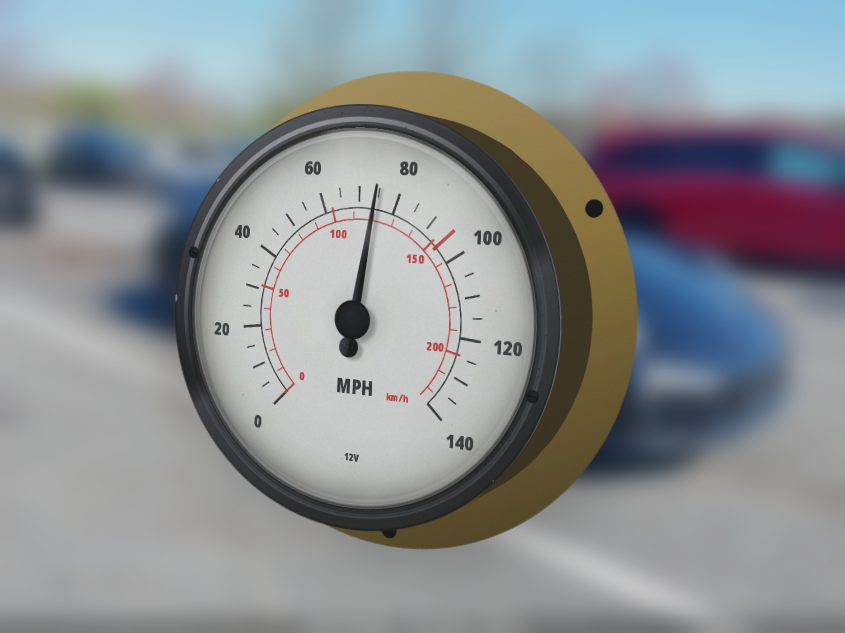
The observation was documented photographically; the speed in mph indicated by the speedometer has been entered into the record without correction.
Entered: 75 mph
